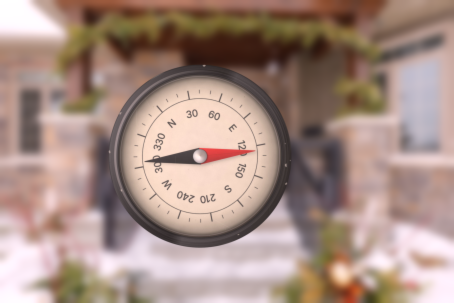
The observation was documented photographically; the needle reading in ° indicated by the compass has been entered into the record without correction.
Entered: 125 °
